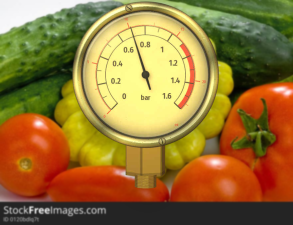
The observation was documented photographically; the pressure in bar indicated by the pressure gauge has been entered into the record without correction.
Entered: 0.7 bar
